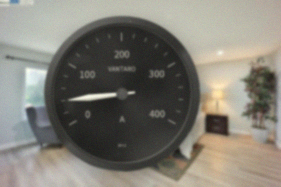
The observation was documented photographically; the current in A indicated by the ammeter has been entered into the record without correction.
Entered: 40 A
